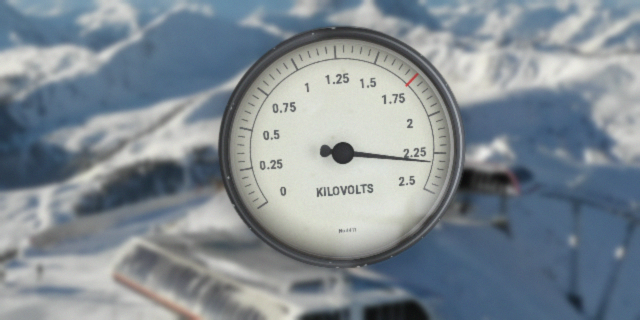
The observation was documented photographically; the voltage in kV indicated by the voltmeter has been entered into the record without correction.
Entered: 2.3 kV
